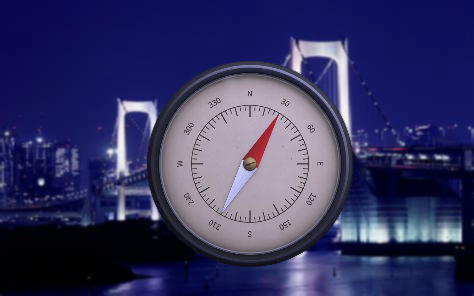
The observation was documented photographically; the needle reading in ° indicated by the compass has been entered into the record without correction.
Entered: 30 °
